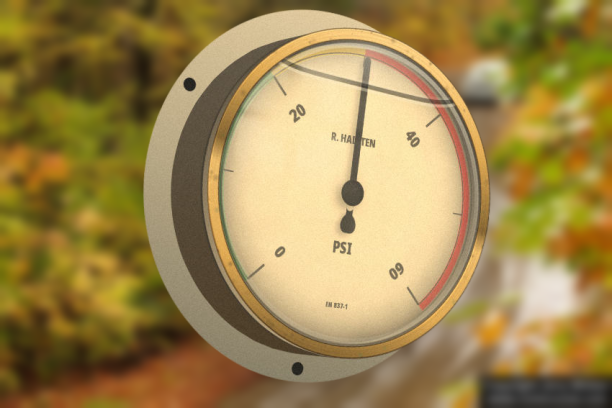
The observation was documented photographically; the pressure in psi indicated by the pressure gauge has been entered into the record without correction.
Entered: 30 psi
